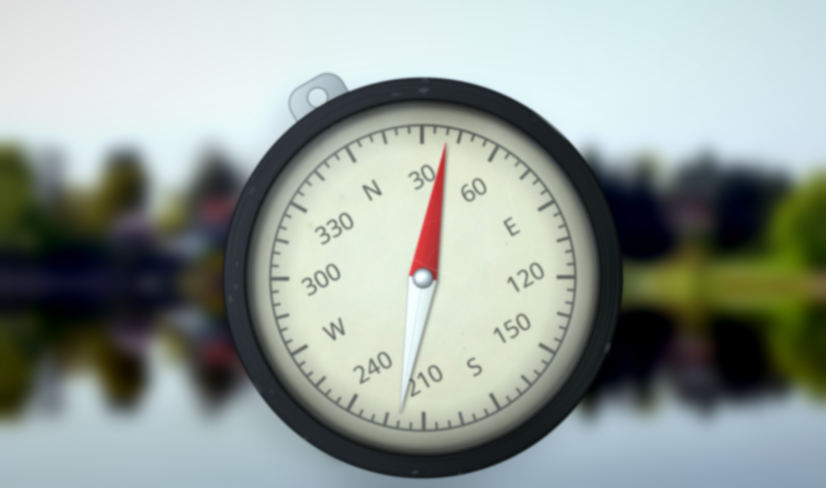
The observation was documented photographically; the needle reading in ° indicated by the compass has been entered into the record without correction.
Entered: 40 °
